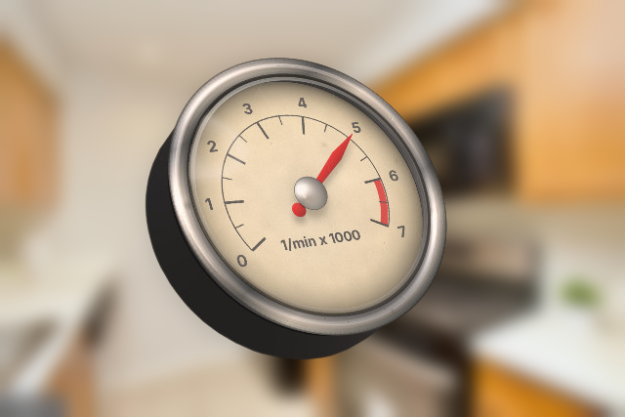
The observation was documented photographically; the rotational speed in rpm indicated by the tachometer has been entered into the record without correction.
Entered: 5000 rpm
